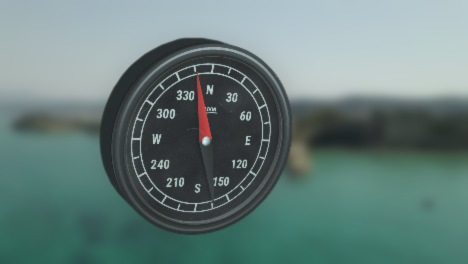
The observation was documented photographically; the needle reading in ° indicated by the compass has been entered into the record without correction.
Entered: 345 °
